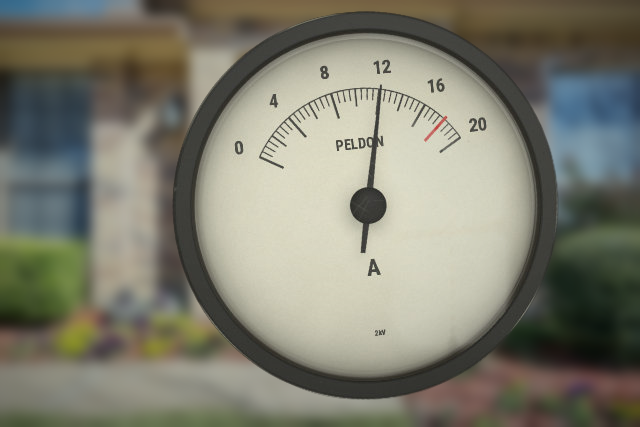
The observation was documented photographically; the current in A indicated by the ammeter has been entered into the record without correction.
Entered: 12 A
